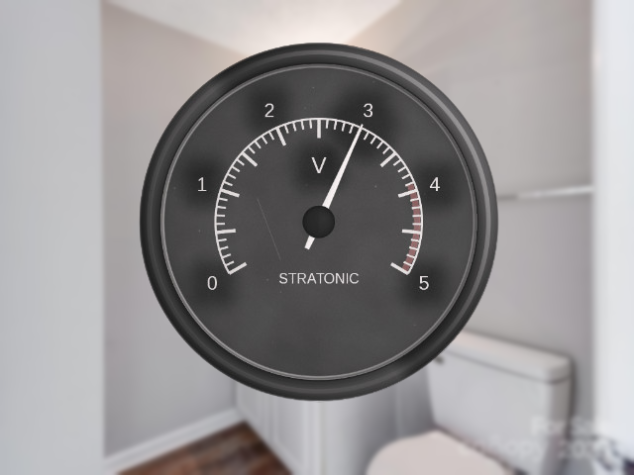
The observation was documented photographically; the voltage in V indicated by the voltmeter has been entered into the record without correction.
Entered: 3 V
